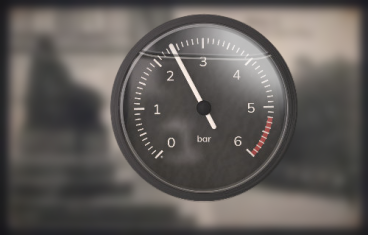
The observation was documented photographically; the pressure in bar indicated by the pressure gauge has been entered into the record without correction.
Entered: 2.4 bar
